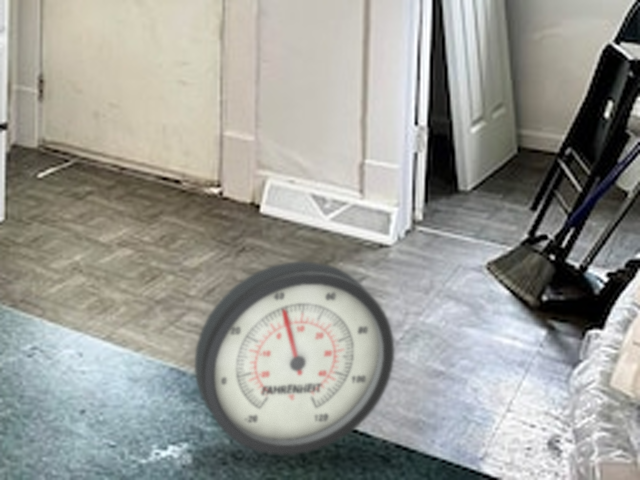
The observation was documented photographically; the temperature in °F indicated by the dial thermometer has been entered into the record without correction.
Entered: 40 °F
